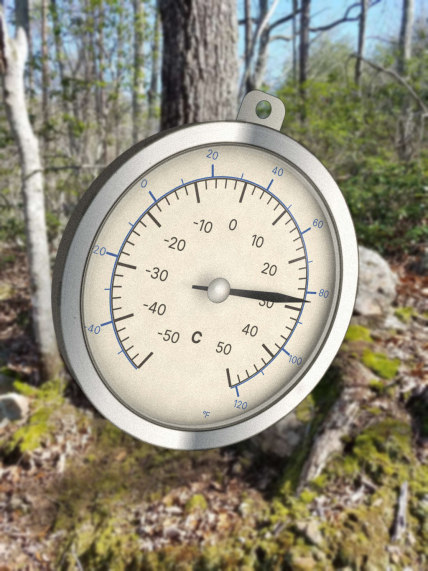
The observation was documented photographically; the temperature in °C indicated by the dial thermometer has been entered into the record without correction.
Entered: 28 °C
